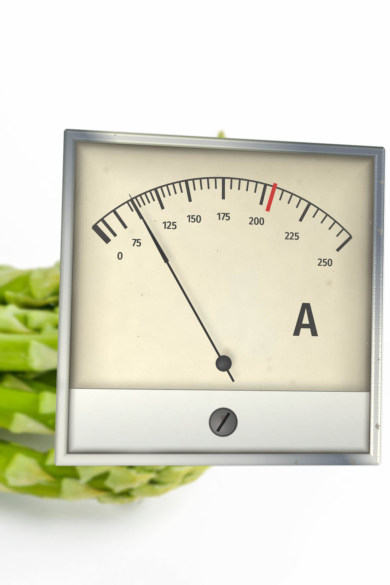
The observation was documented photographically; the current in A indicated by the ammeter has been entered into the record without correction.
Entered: 100 A
